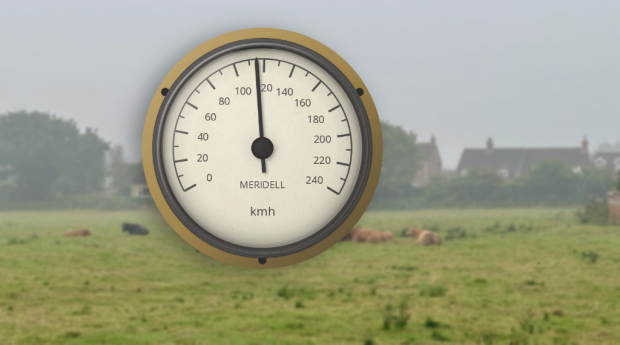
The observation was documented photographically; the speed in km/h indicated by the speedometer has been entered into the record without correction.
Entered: 115 km/h
